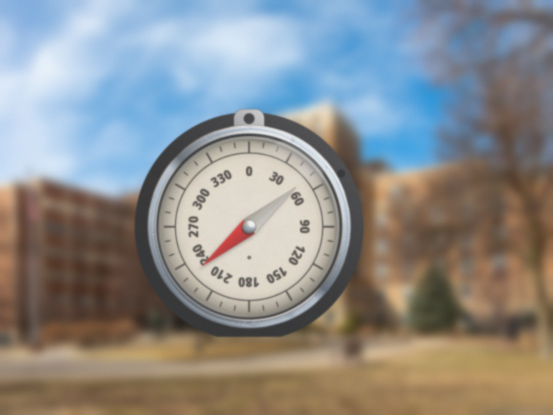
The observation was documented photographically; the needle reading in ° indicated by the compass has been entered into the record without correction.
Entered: 230 °
